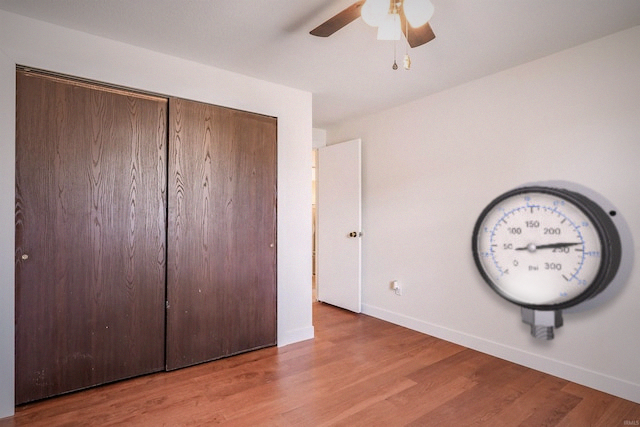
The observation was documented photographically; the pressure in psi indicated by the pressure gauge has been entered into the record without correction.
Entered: 240 psi
